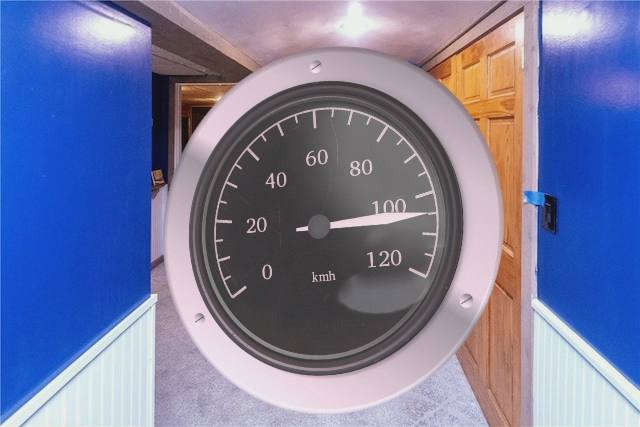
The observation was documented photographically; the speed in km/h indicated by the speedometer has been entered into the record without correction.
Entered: 105 km/h
